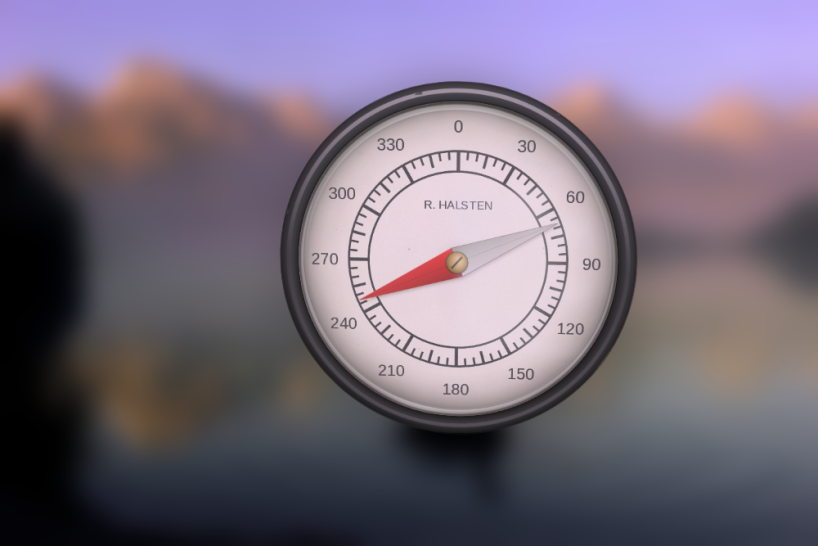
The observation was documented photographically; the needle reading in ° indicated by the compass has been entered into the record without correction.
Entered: 247.5 °
